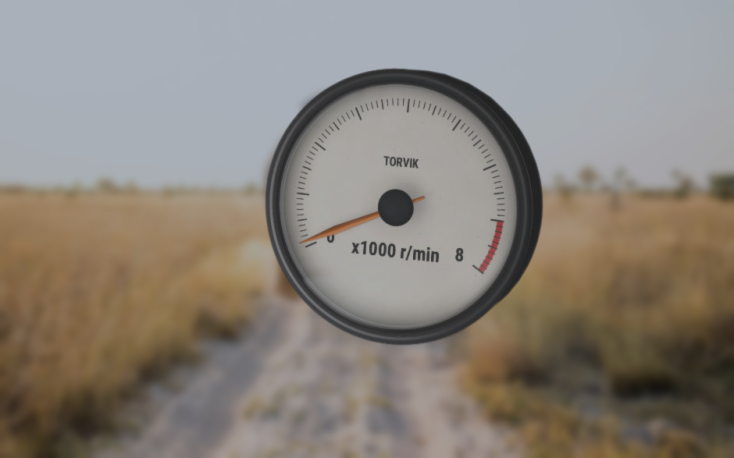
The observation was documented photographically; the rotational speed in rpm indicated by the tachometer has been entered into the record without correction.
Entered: 100 rpm
